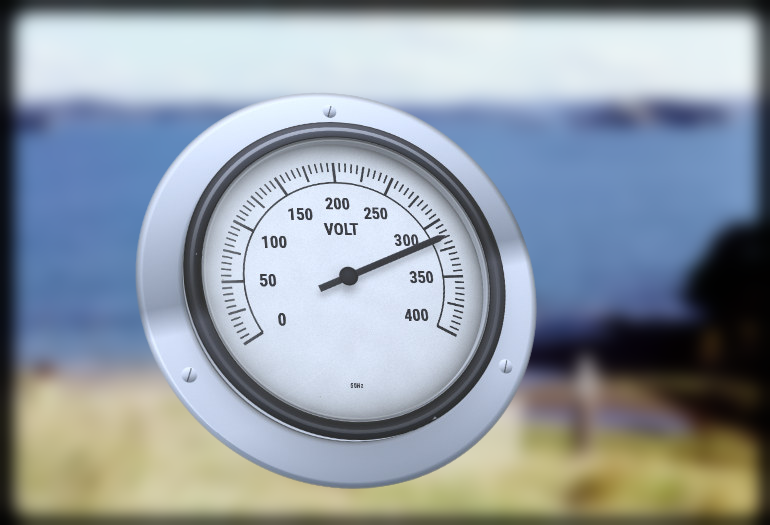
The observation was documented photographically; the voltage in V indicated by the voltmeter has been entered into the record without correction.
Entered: 315 V
